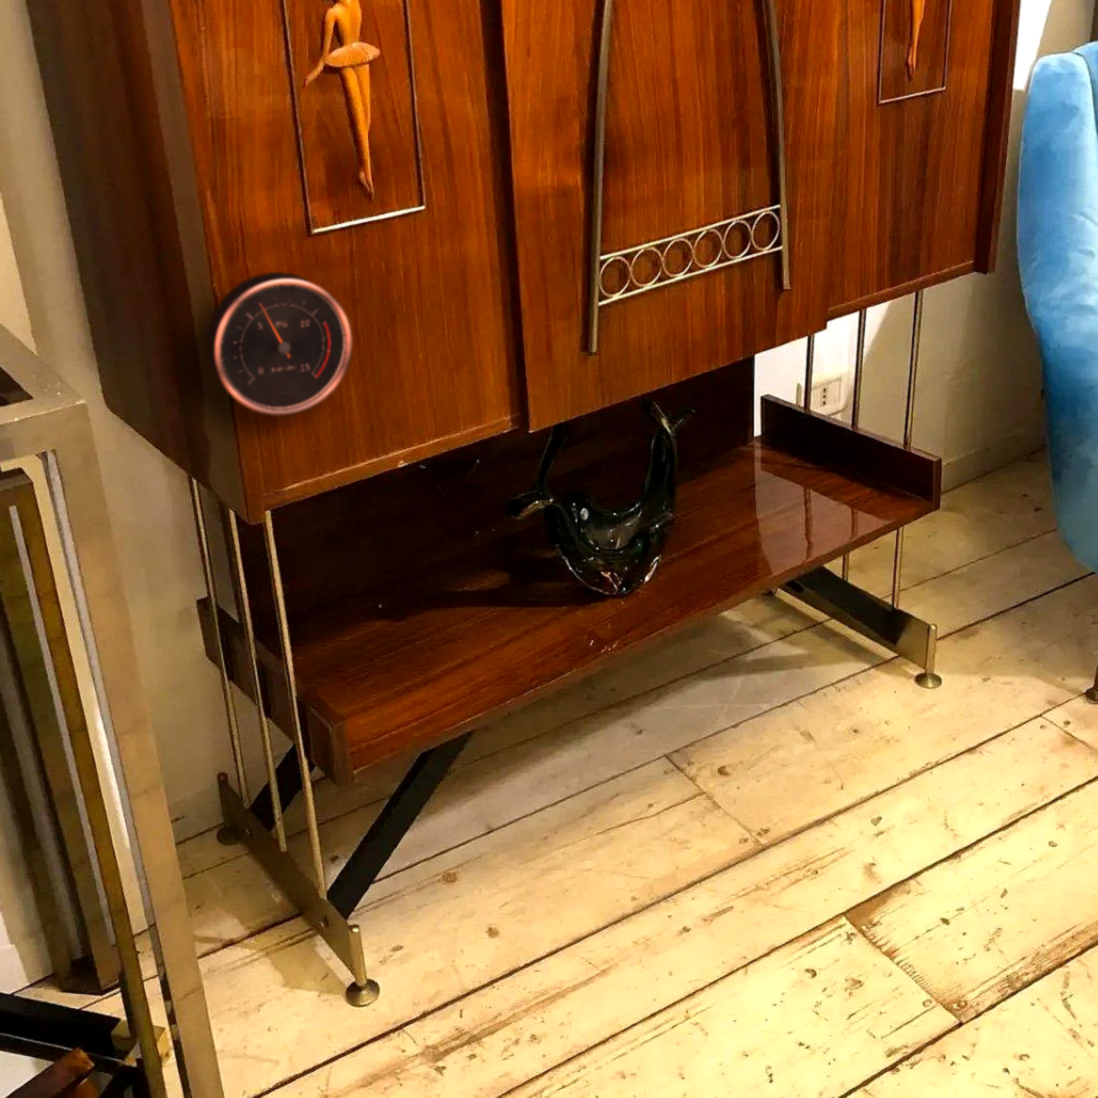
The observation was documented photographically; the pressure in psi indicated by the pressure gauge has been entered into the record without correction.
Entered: 6 psi
